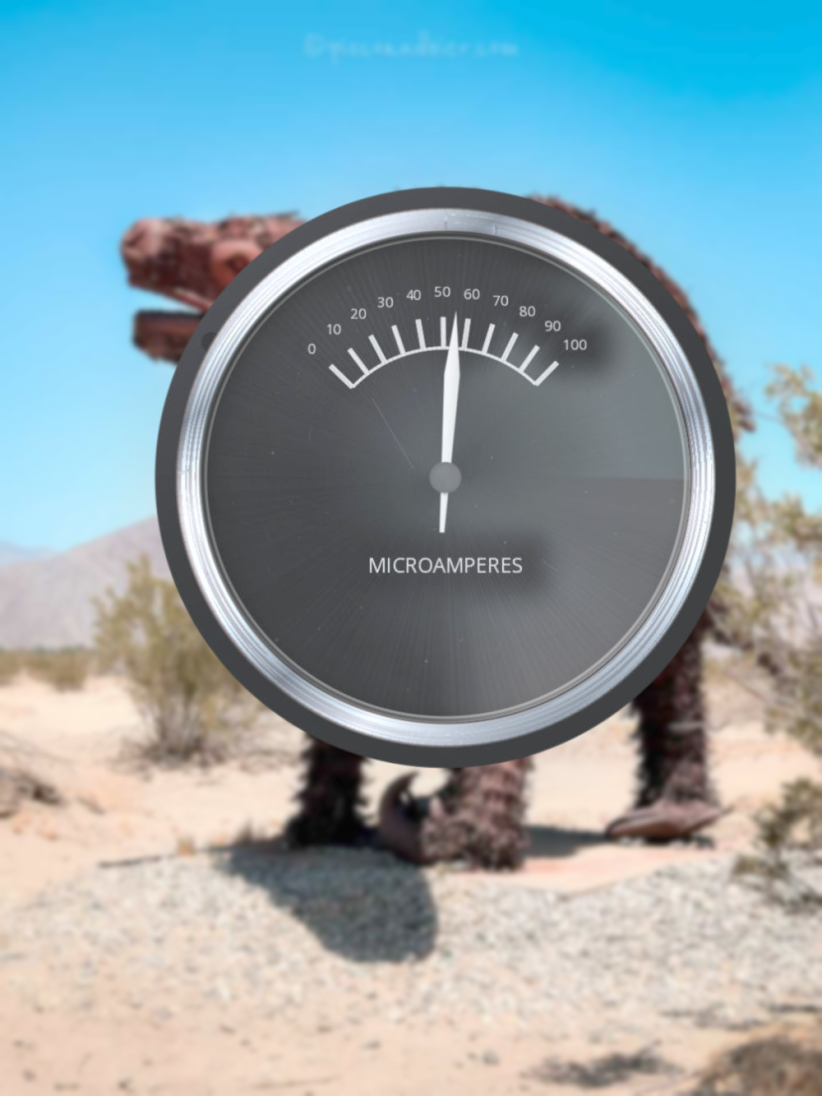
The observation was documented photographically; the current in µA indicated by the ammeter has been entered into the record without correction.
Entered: 55 µA
